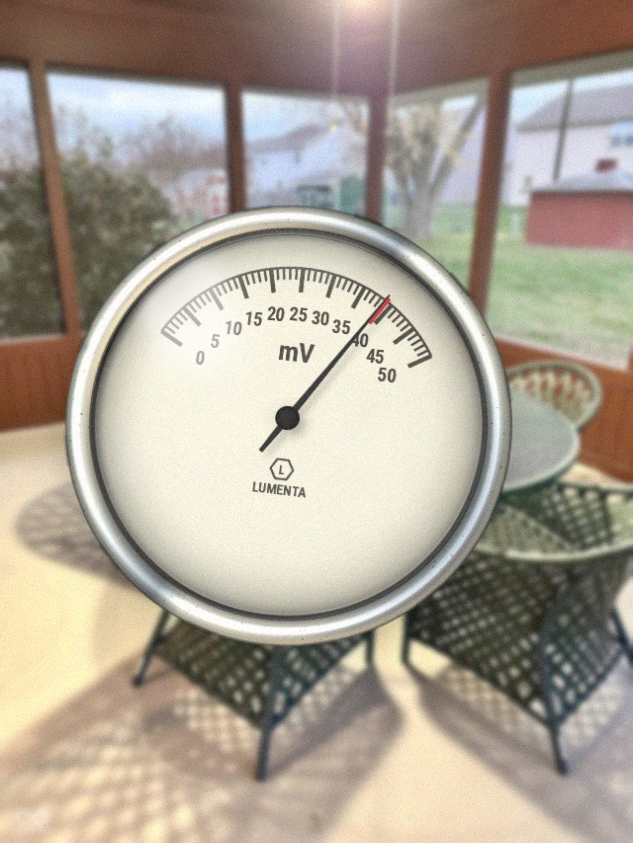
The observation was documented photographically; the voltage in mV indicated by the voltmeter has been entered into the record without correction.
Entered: 39 mV
